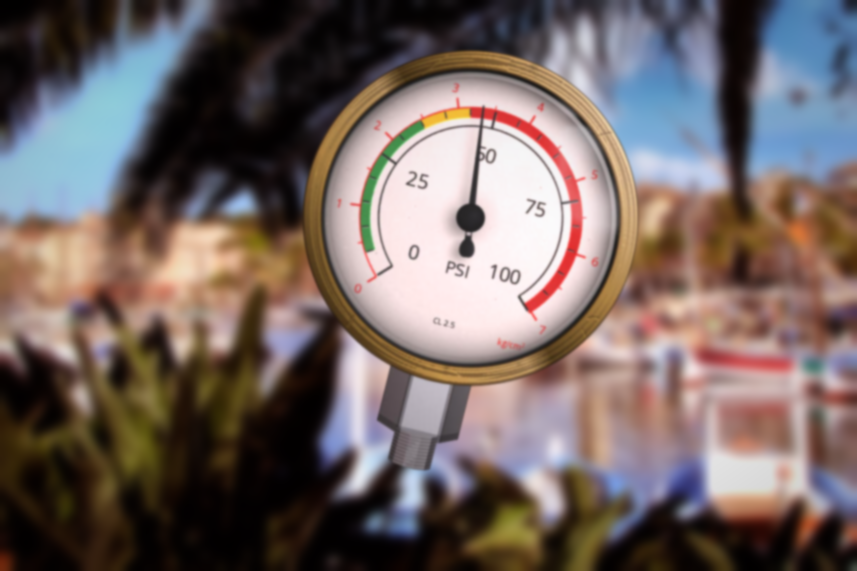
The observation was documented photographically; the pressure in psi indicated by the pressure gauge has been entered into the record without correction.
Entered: 47.5 psi
